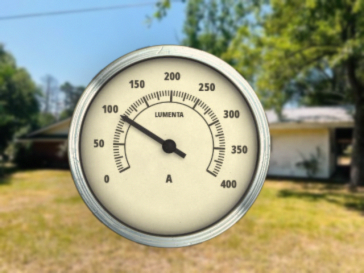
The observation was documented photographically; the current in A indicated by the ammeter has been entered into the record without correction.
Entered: 100 A
